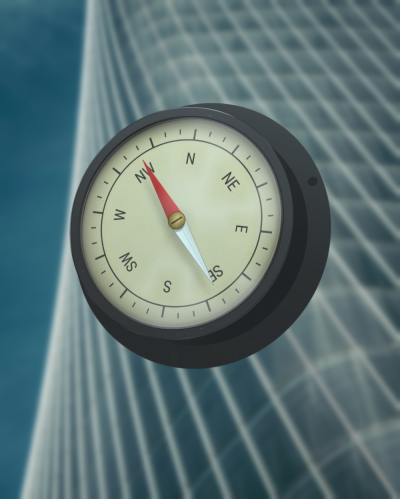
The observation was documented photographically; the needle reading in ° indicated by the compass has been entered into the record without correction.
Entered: 320 °
